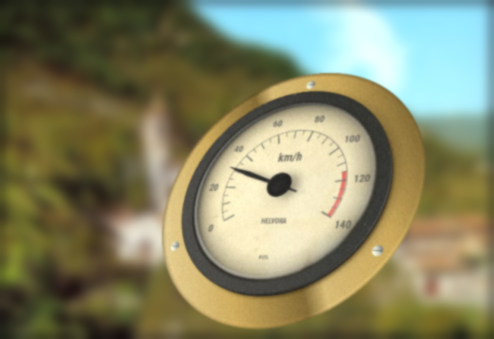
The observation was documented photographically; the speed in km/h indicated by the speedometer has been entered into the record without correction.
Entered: 30 km/h
